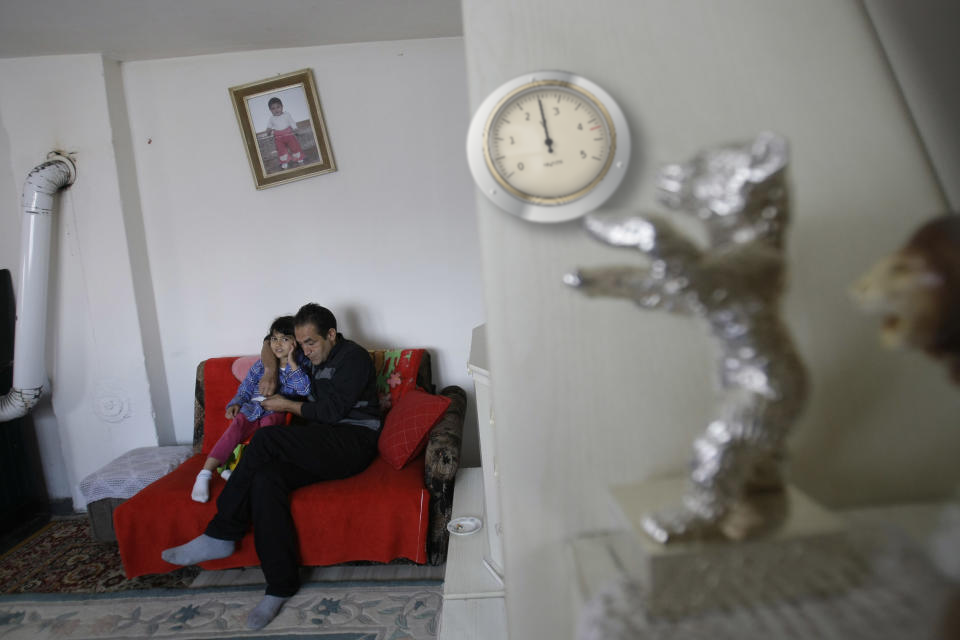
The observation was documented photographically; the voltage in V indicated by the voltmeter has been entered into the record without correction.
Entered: 2.5 V
